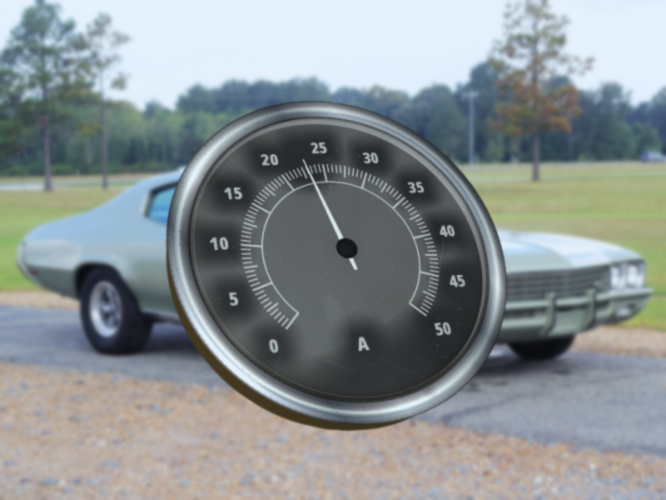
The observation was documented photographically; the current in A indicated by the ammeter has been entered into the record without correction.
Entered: 22.5 A
